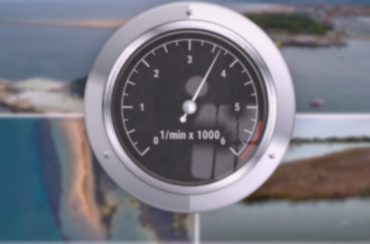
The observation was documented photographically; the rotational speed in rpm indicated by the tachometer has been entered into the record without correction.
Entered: 3625 rpm
